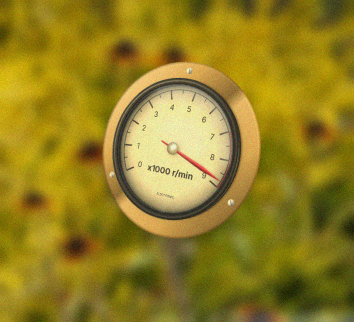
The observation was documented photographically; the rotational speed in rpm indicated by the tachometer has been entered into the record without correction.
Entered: 8750 rpm
